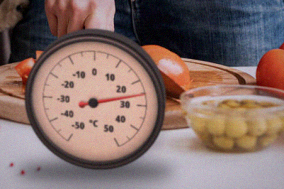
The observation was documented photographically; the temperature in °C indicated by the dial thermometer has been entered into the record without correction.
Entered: 25 °C
